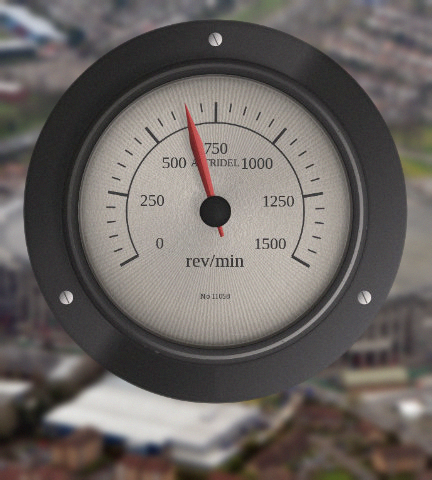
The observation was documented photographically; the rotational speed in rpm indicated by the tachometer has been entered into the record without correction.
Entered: 650 rpm
